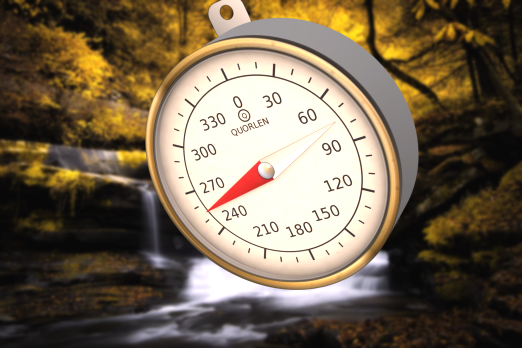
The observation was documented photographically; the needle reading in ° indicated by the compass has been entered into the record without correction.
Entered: 255 °
